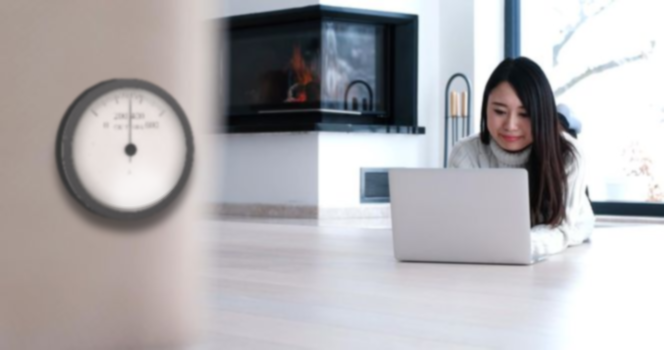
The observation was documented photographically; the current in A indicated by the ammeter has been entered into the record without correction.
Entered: 300 A
